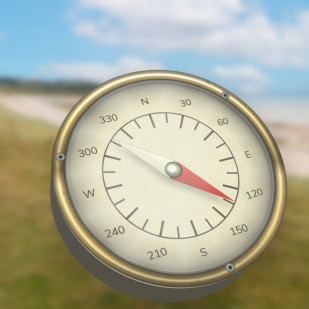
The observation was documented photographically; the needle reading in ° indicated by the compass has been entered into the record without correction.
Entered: 135 °
